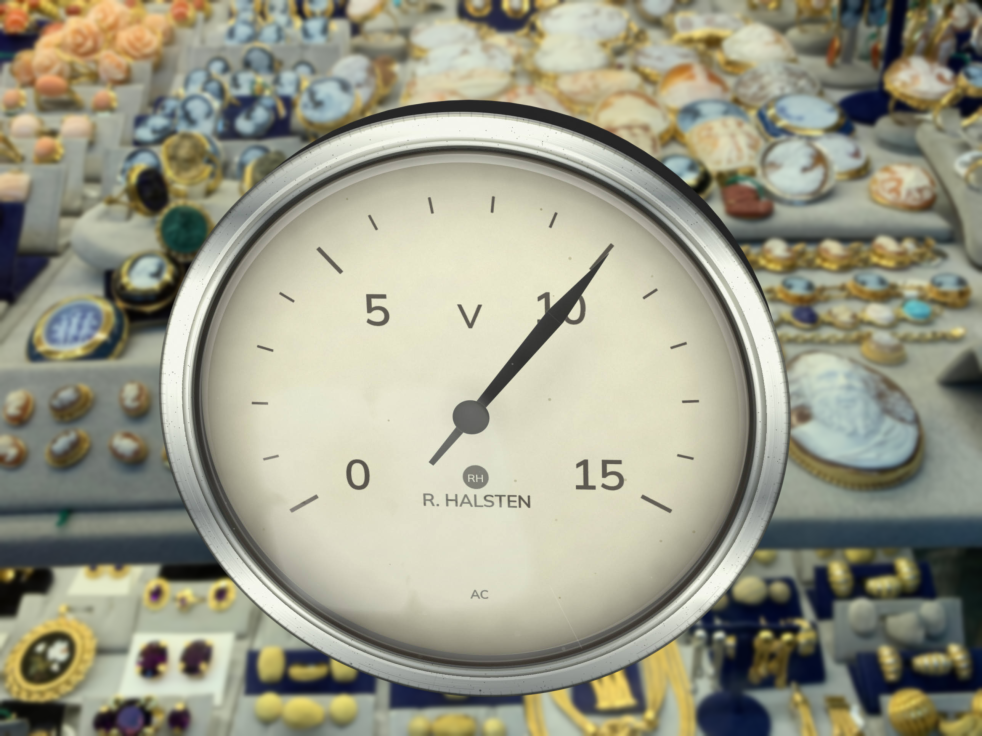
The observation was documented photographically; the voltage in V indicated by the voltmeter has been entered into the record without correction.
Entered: 10 V
